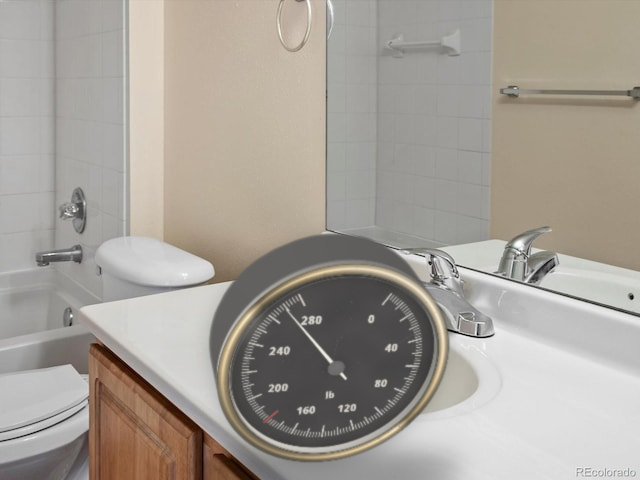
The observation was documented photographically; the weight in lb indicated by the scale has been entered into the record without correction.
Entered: 270 lb
